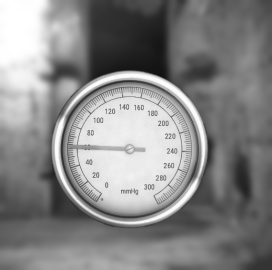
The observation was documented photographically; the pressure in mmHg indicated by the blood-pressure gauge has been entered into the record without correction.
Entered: 60 mmHg
